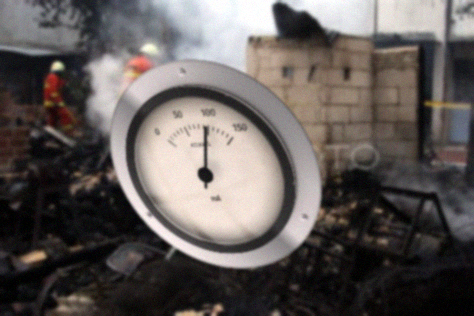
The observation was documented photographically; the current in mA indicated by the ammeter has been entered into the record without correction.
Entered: 100 mA
